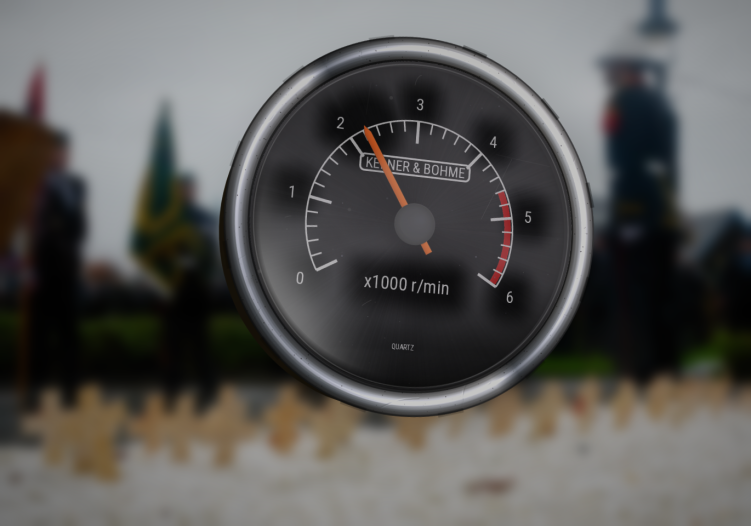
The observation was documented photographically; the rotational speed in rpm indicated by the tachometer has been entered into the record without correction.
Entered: 2200 rpm
